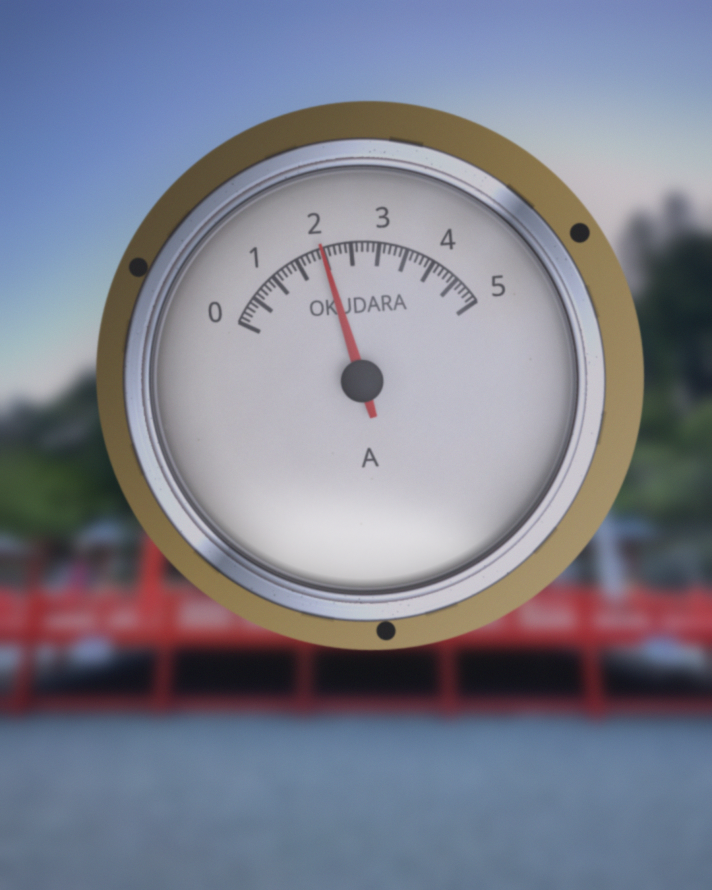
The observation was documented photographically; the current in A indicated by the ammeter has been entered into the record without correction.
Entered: 2 A
